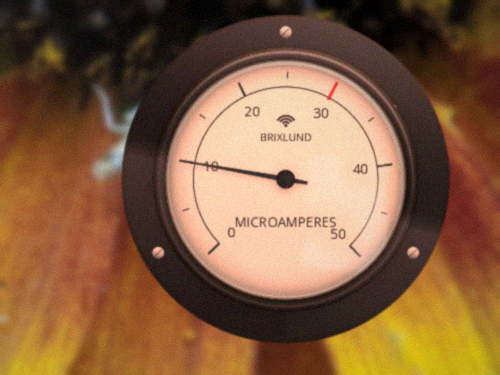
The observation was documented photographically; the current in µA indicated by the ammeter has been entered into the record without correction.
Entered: 10 µA
